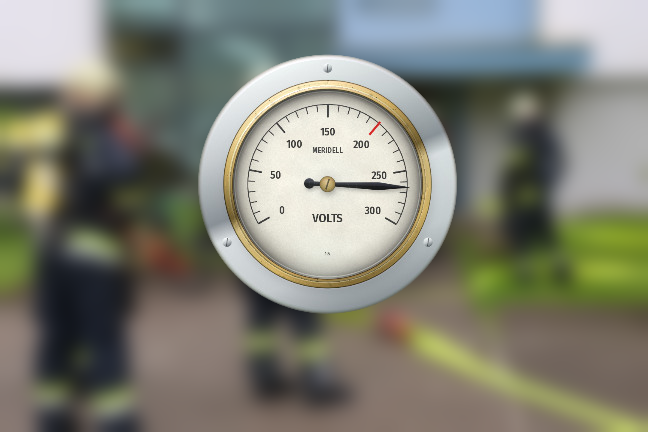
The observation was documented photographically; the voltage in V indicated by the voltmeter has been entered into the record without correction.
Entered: 265 V
